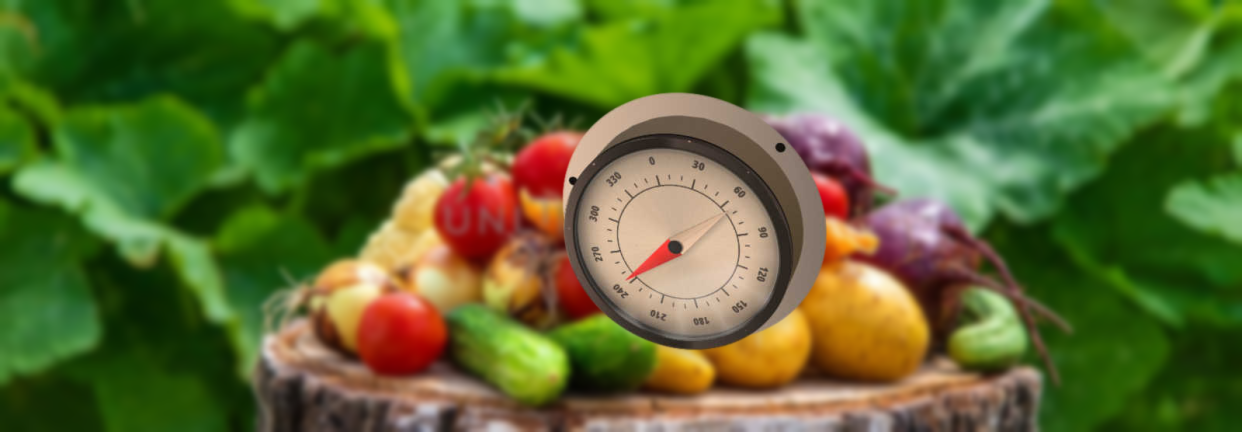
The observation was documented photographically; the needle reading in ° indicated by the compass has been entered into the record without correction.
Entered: 245 °
